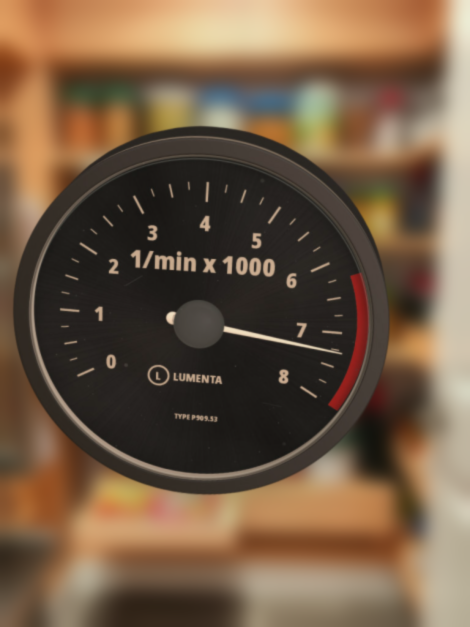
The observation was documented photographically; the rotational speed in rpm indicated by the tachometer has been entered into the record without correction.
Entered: 7250 rpm
